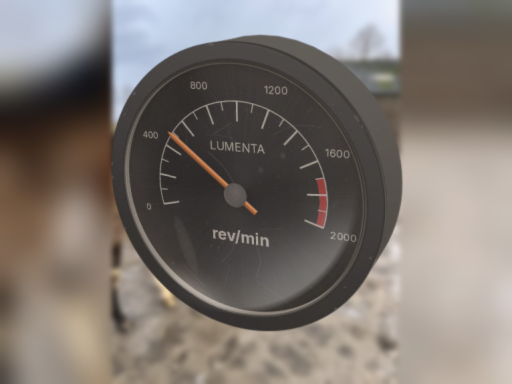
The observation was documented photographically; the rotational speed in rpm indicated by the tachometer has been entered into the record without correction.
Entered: 500 rpm
